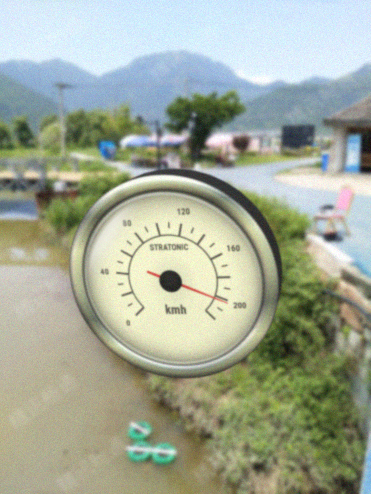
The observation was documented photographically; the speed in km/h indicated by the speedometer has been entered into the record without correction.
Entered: 200 km/h
